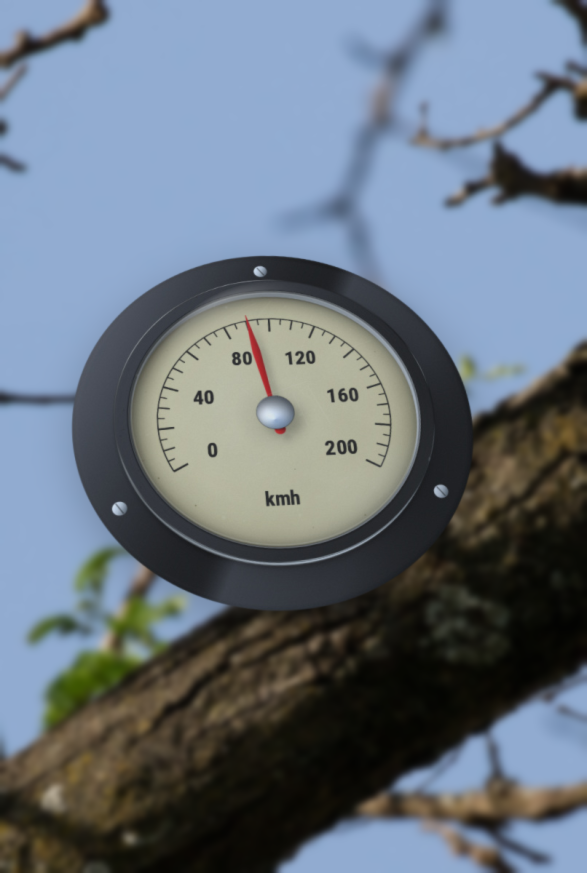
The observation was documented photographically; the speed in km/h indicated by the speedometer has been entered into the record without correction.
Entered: 90 km/h
